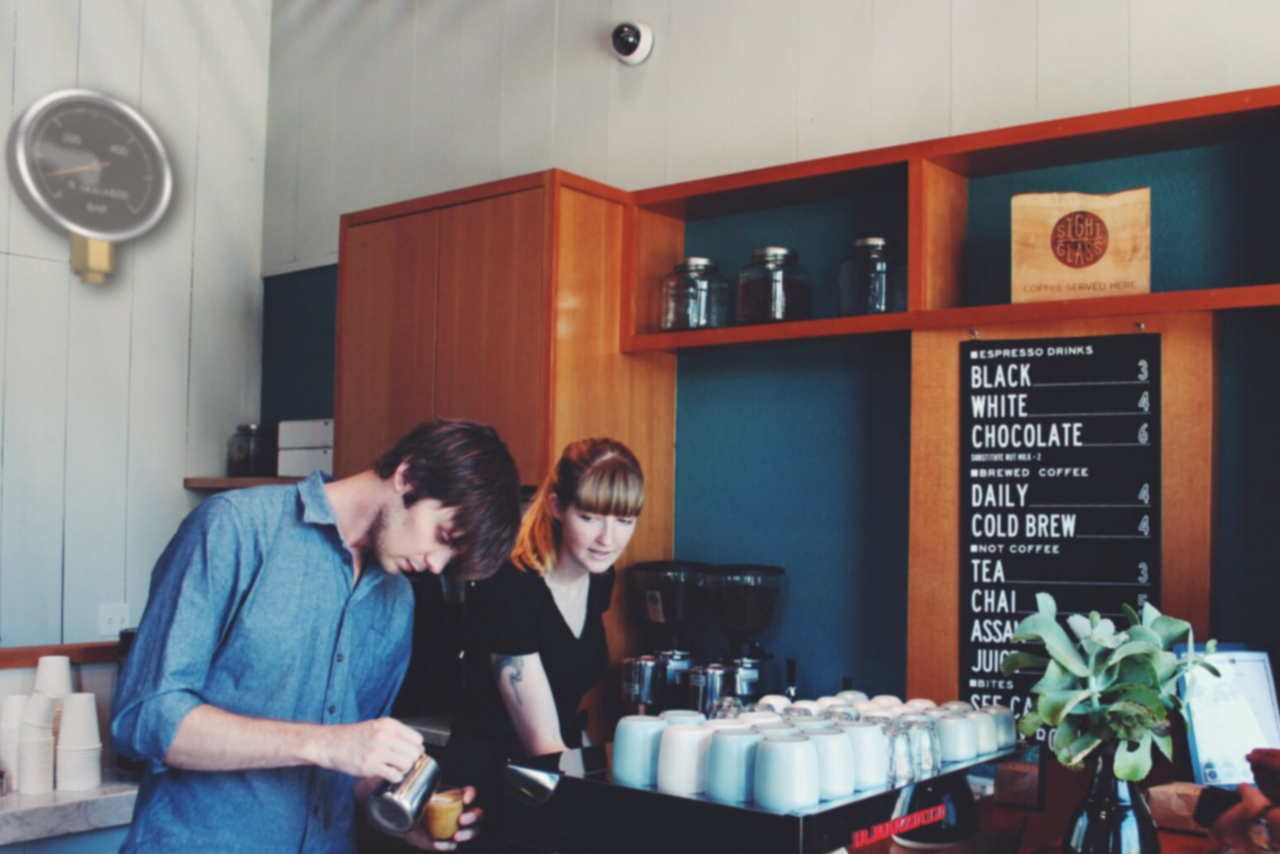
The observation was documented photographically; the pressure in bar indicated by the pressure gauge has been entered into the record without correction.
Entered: 50 bar
